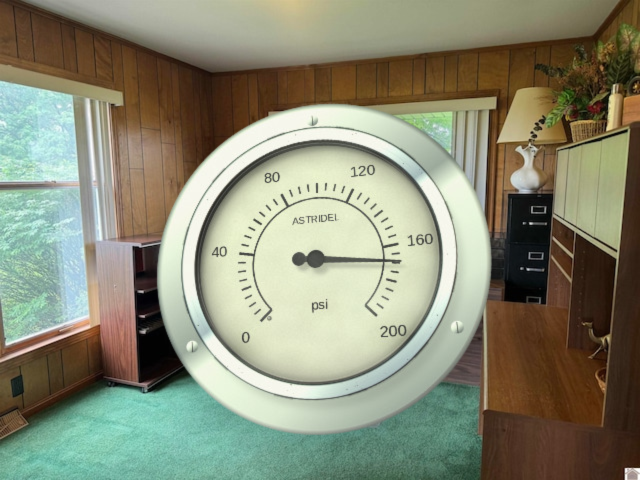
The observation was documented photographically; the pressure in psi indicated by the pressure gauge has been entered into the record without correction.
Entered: 170 psi
